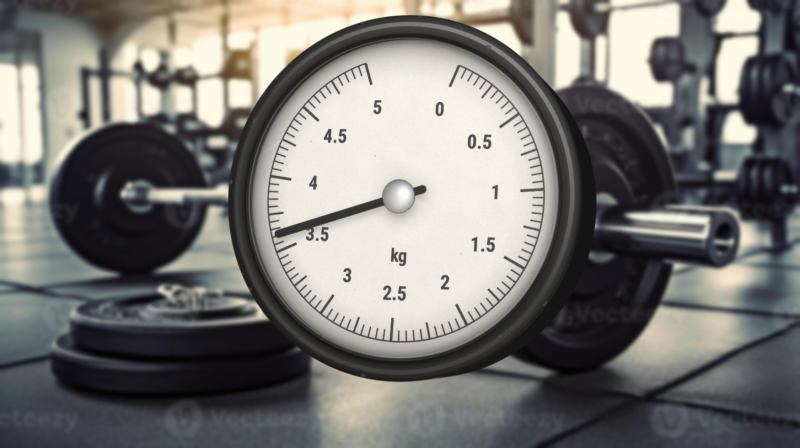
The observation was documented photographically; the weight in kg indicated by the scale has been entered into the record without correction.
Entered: 3.6 kg
